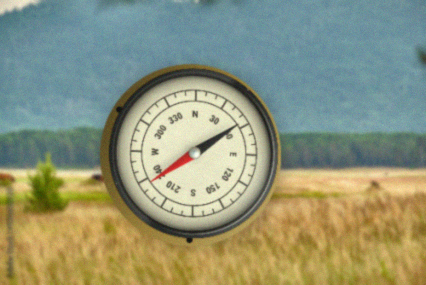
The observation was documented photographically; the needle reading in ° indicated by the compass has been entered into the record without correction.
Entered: 235 °
